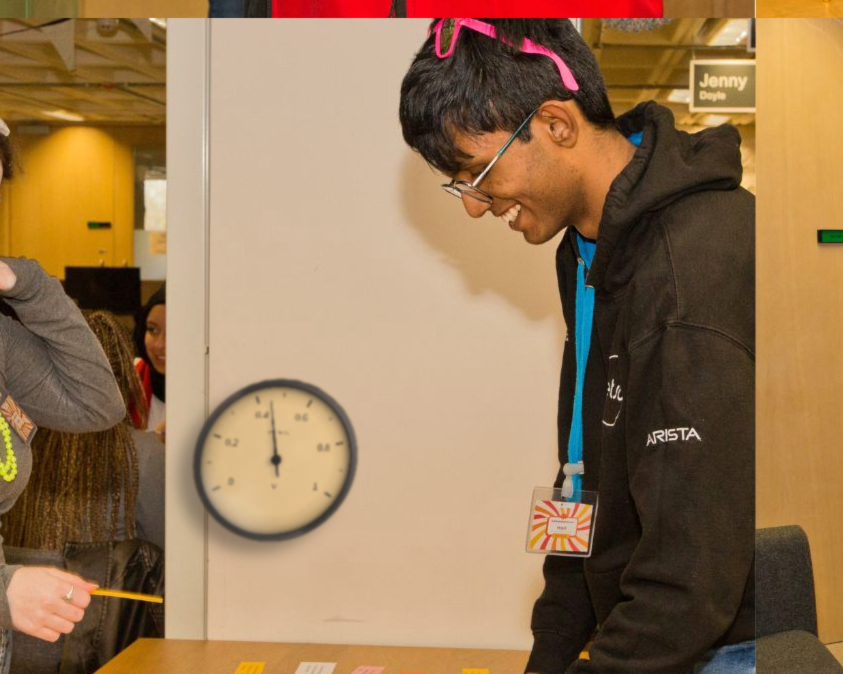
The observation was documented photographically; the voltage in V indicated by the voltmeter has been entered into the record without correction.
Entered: 0.45 V
